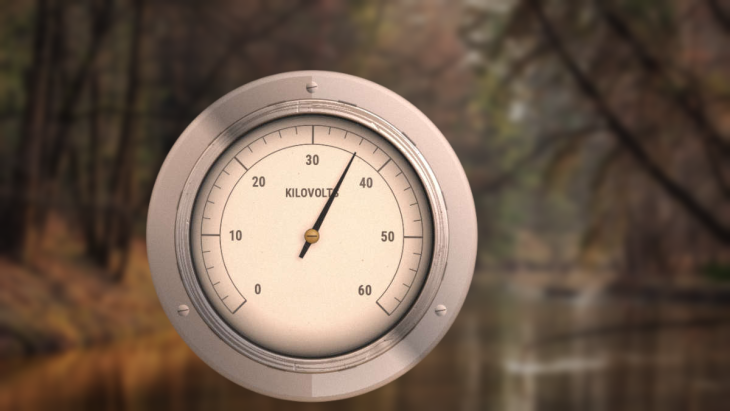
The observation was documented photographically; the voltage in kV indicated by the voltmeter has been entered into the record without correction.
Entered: 36 kV
